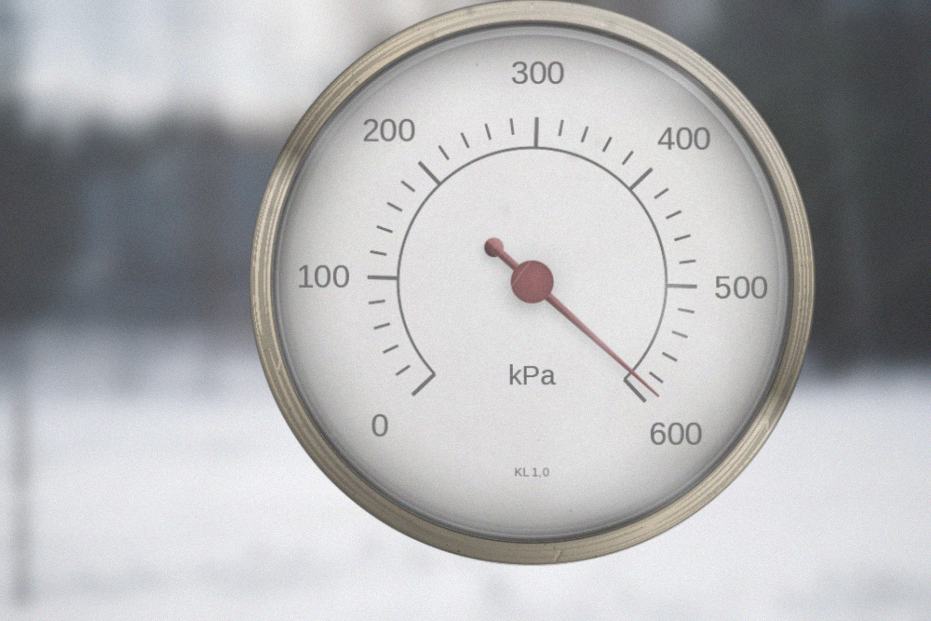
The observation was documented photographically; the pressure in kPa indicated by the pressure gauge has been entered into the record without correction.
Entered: 590 kPa
